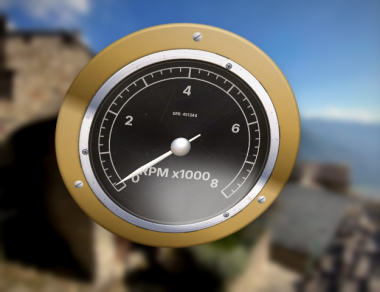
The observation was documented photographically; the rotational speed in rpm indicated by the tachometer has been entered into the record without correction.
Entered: 200 rpm
